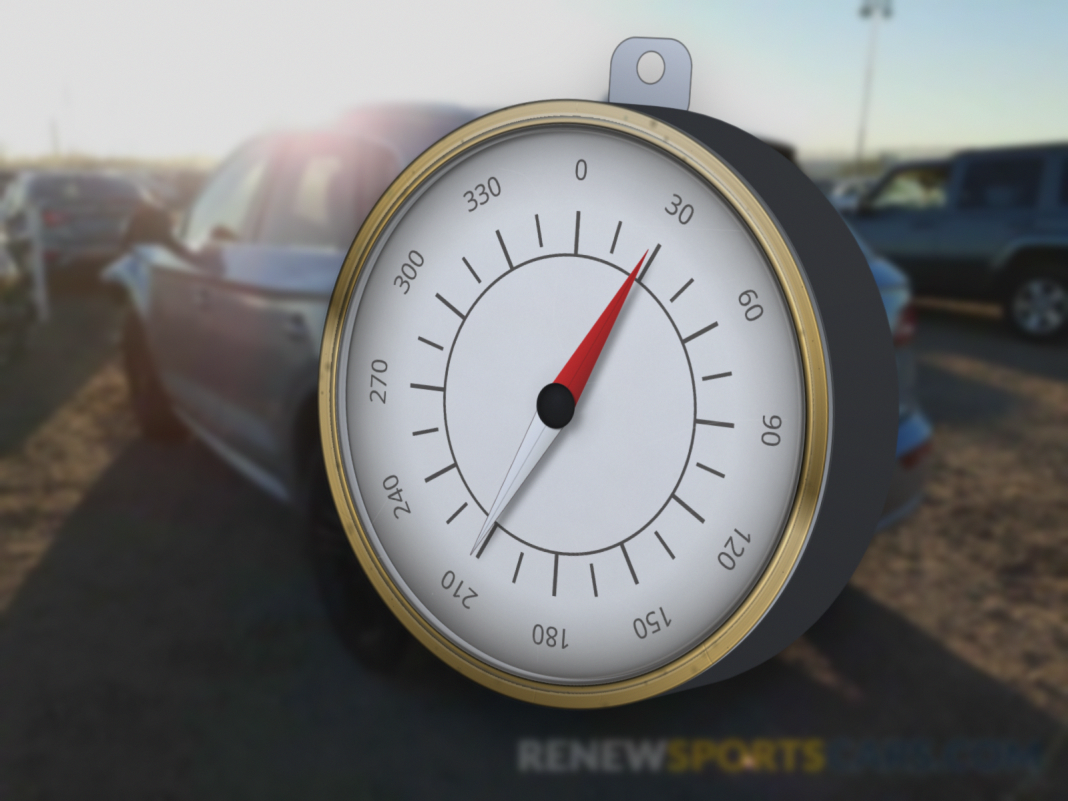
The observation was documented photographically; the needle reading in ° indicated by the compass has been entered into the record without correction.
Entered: 30 °
